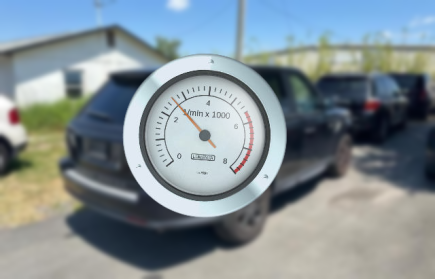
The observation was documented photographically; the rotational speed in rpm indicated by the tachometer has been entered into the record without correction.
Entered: 2600 rpm
